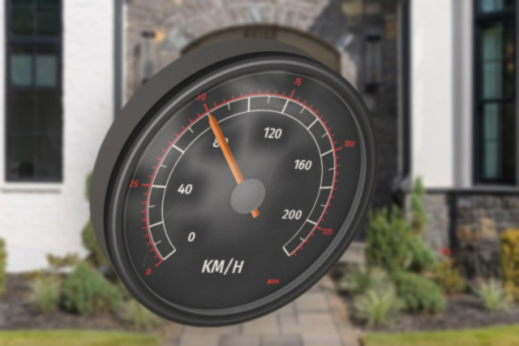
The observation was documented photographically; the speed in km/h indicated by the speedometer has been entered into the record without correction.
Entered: 80 km/h
